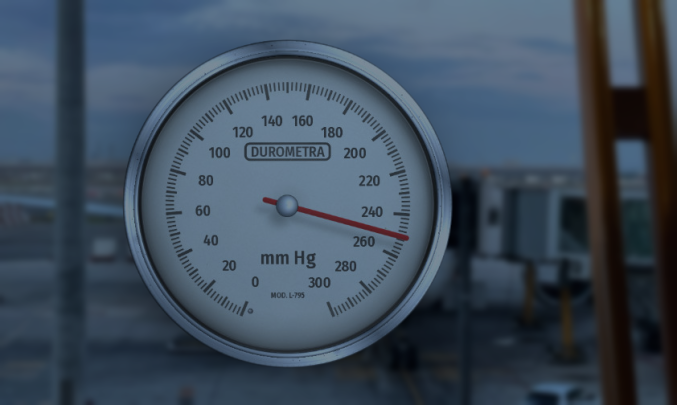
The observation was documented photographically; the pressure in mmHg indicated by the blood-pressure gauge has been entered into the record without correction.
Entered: 250 mmHg
